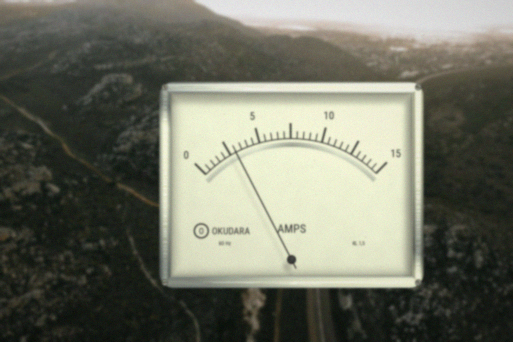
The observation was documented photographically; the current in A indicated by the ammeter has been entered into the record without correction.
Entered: 3 A
